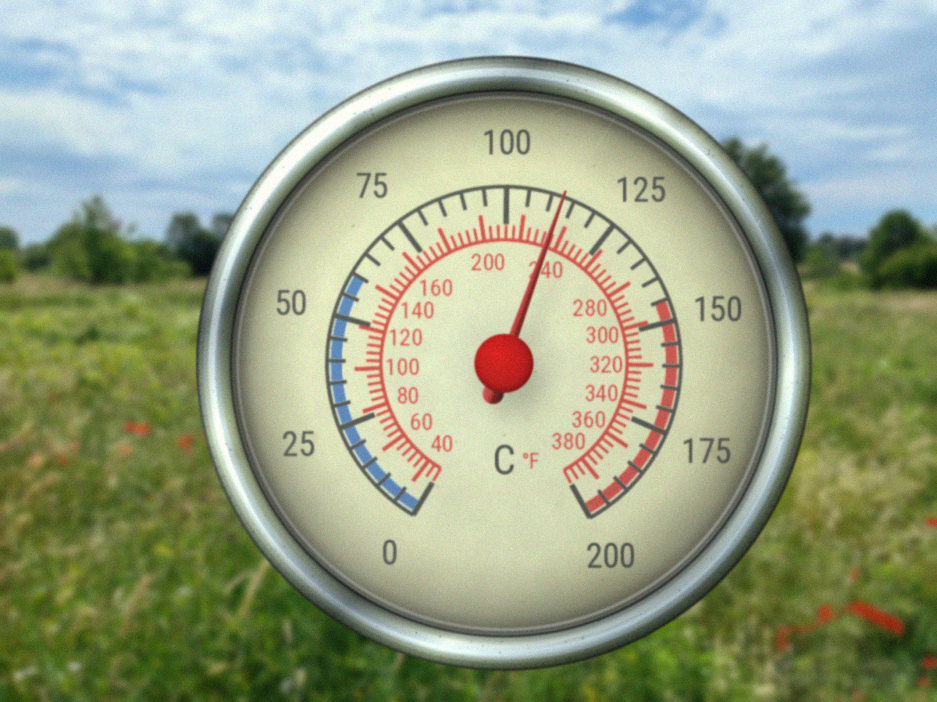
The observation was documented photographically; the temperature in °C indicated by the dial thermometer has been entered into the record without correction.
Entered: 112.5 °C
